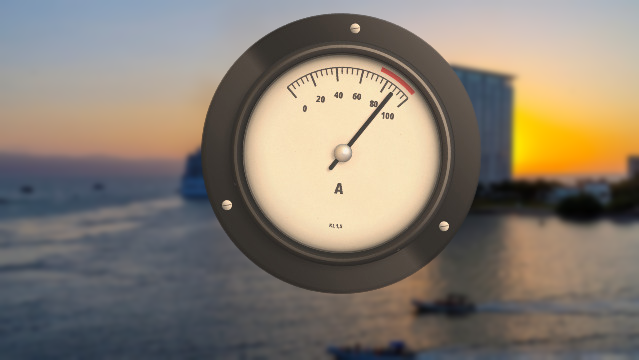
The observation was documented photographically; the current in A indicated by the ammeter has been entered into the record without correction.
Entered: 88 A
